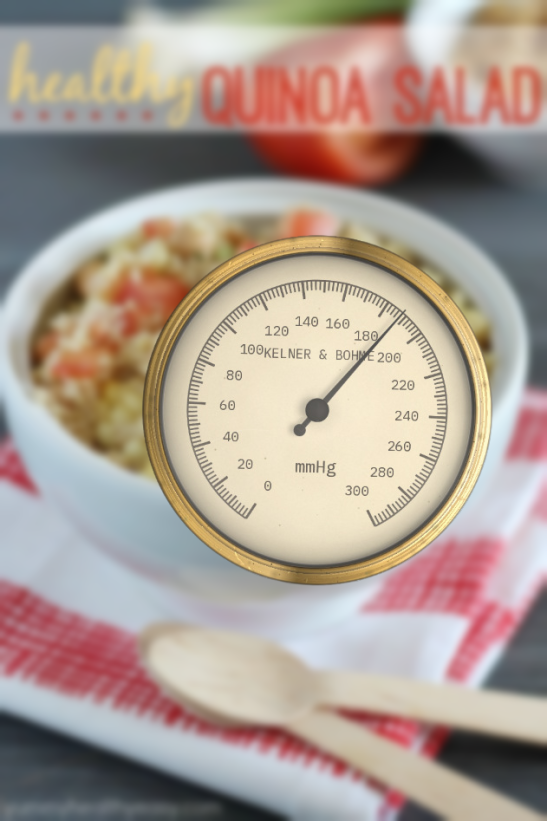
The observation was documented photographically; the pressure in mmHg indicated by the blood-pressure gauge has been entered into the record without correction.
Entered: 188 mmHg
